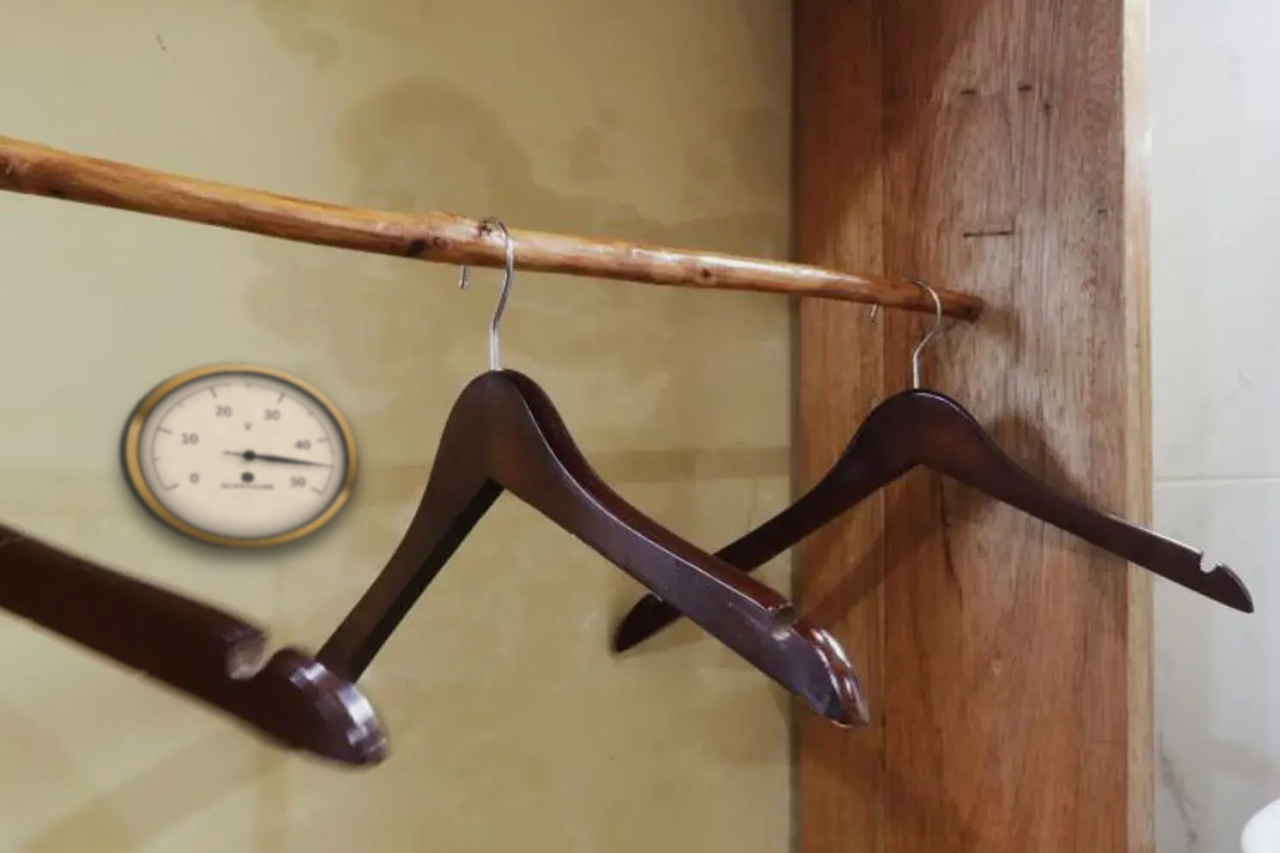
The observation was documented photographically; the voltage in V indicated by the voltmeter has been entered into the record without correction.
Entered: 45 V
